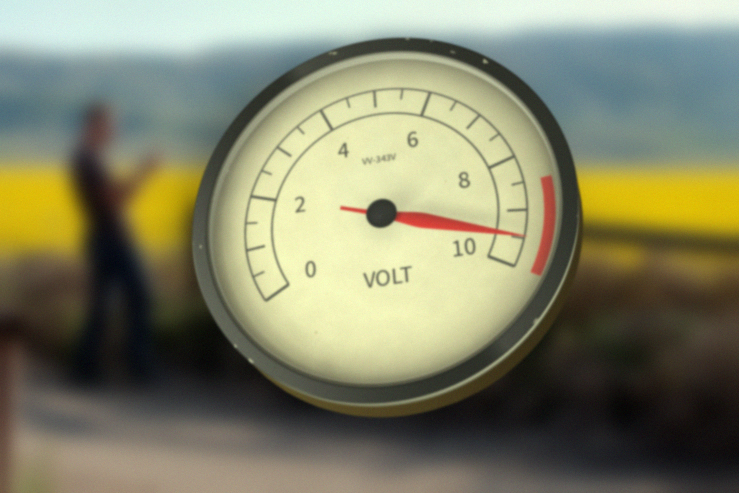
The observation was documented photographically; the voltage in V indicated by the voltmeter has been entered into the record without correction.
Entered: 9.5 V
